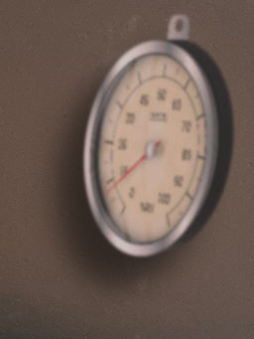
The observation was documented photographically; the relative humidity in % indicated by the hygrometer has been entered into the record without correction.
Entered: 7.5 %
